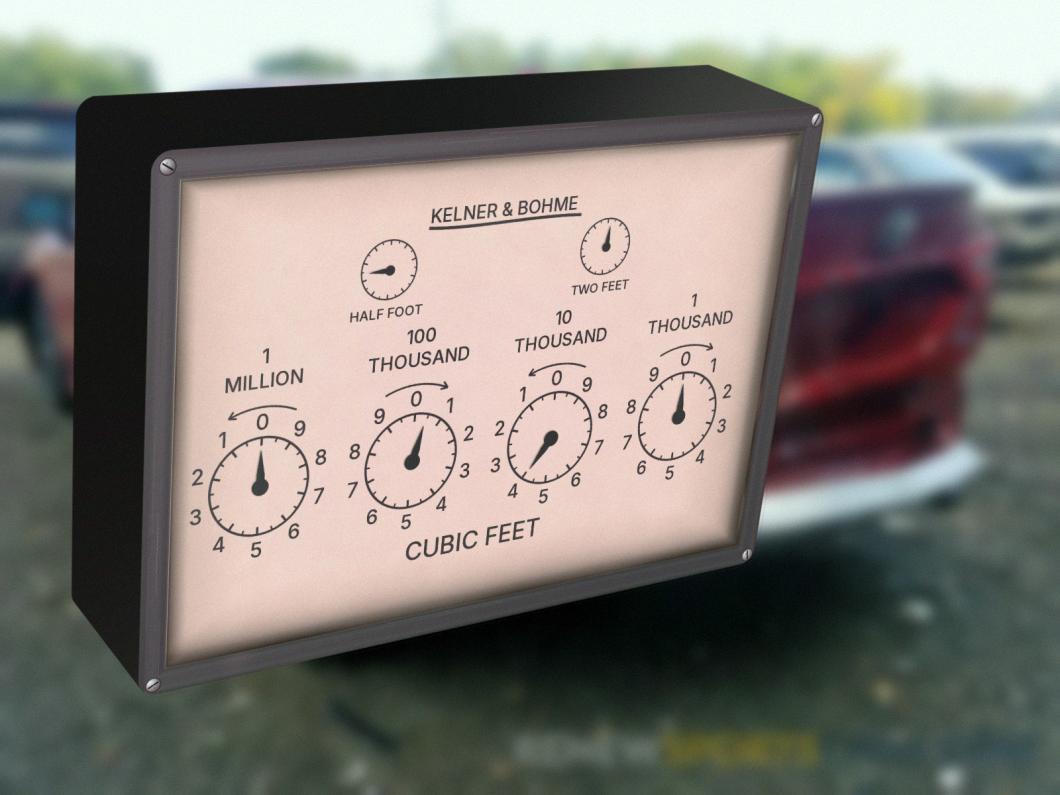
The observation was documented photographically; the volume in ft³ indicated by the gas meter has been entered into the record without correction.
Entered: 4000 ft³
